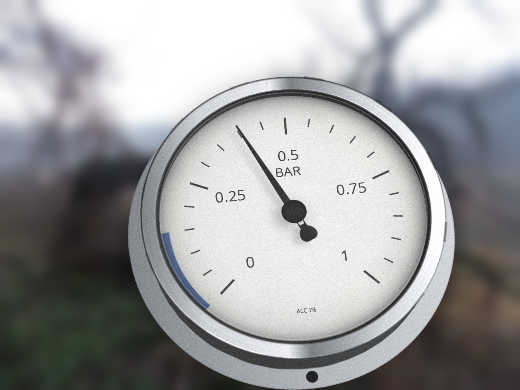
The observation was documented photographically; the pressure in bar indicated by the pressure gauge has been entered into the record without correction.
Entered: 0.4 bar
